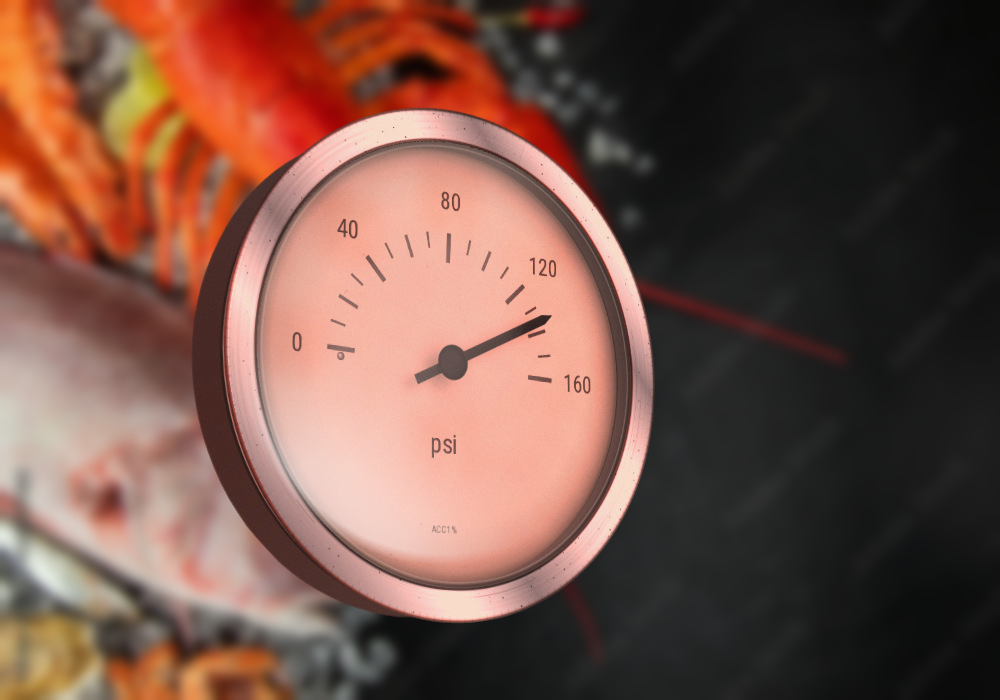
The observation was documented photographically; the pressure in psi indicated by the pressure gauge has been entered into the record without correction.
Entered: 135 psi
